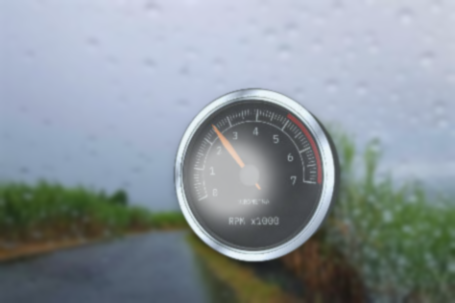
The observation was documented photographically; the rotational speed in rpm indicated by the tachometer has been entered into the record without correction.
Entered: 2500 rpm
